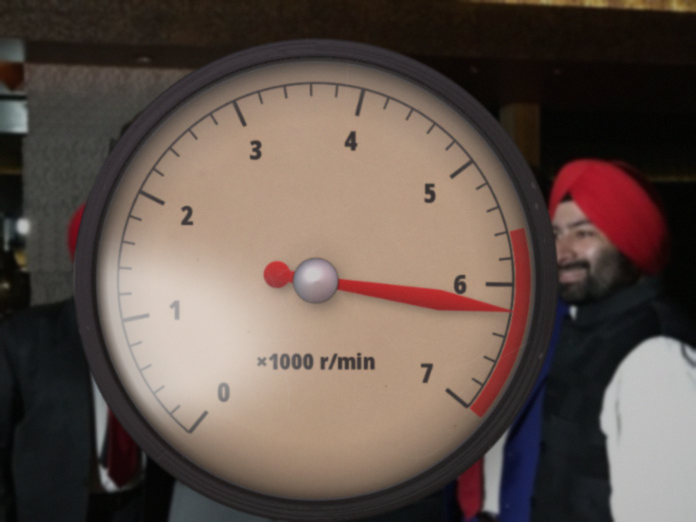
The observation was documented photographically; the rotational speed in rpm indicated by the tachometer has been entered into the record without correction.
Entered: 6200 rpm
